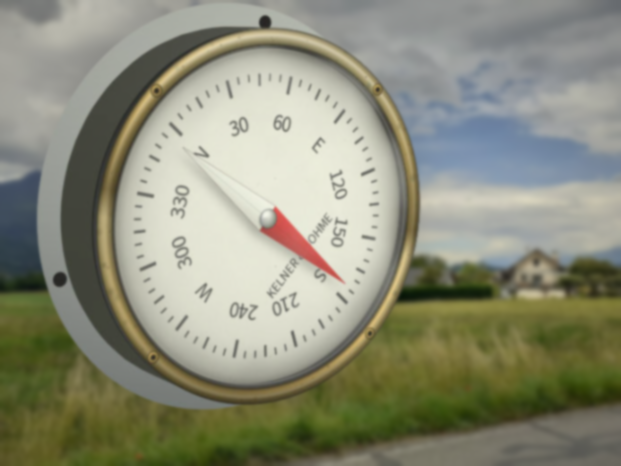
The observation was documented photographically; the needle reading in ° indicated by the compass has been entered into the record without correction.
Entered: 175 °
